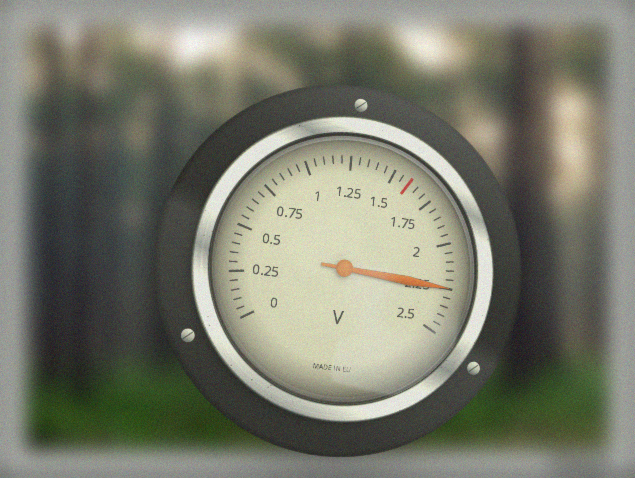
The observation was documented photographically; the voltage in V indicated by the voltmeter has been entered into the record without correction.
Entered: 2.25 V
